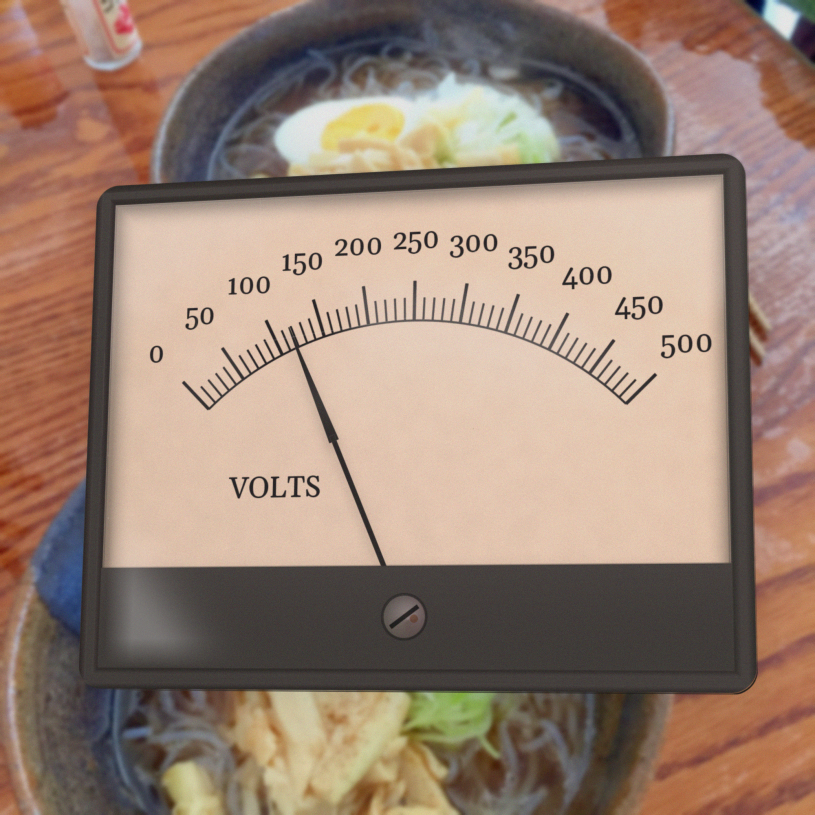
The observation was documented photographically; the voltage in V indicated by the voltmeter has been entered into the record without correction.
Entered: 120 V
